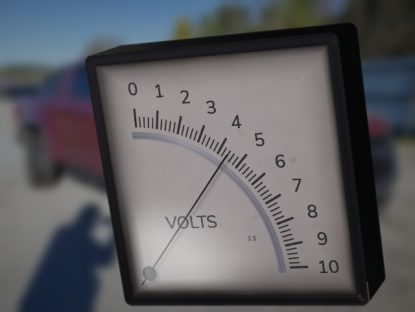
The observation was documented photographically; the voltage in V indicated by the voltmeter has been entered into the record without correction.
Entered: 4.4 V
